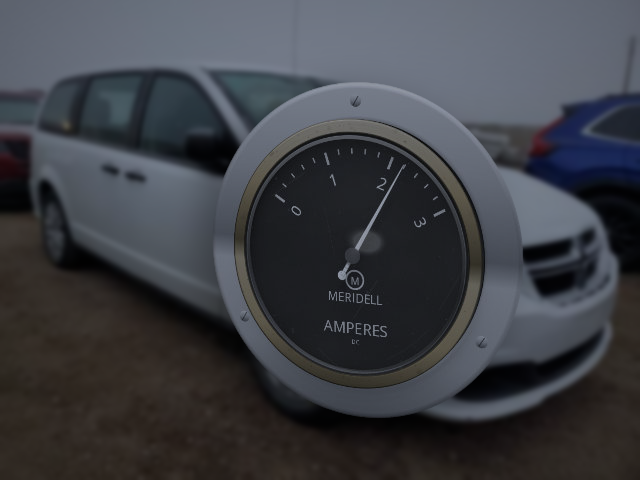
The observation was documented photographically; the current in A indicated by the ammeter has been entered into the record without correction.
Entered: 2.2 A
